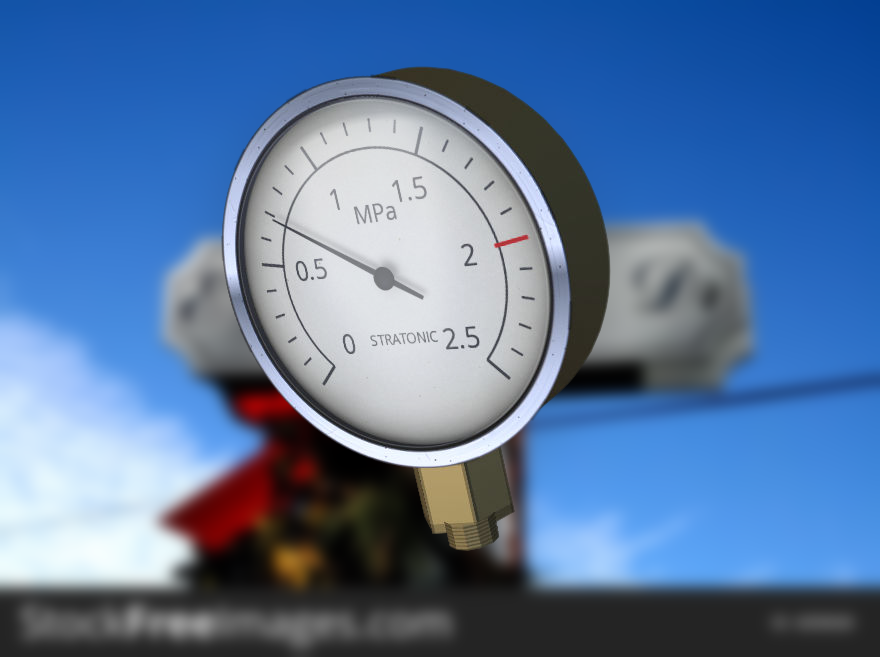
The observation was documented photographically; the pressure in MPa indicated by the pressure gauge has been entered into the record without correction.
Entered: 0.7 MPa
